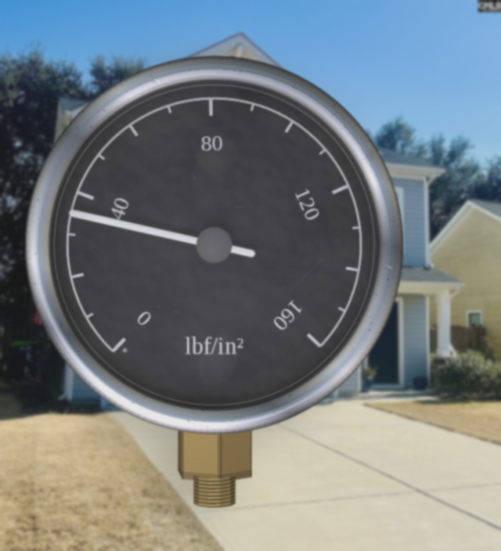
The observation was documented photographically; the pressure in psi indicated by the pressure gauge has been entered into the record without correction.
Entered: 35 psi
